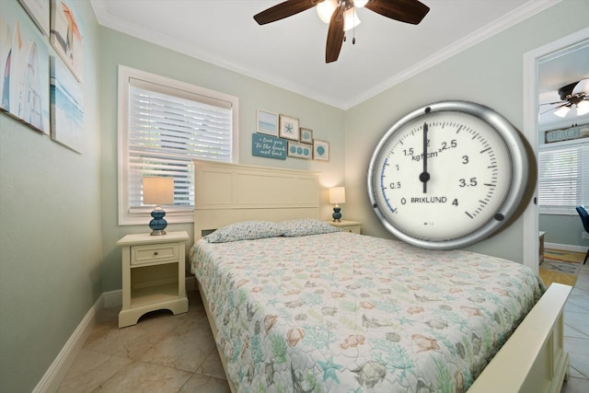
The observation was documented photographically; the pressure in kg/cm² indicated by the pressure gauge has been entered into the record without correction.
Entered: 2 kg/cm²
